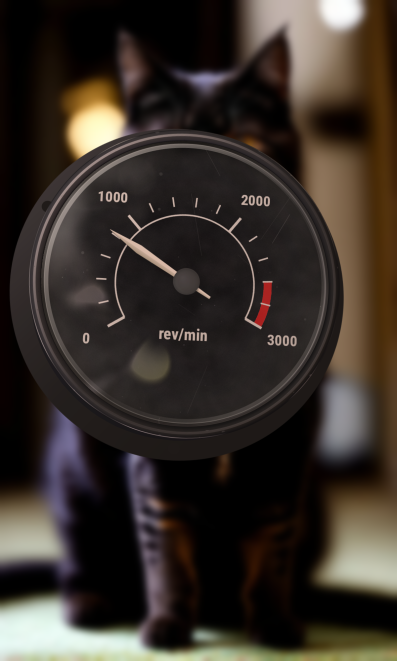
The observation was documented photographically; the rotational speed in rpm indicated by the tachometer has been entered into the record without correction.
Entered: 800 rpm
